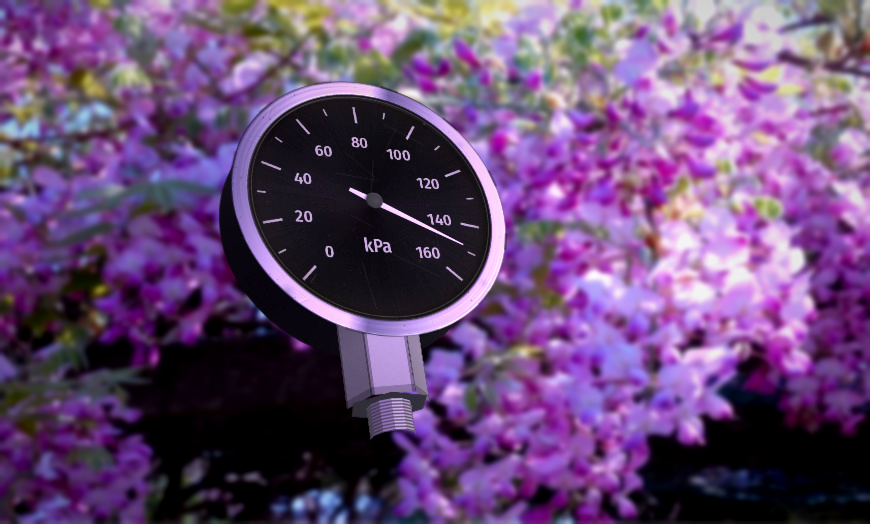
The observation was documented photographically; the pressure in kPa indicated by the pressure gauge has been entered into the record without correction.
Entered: 150 kPa
